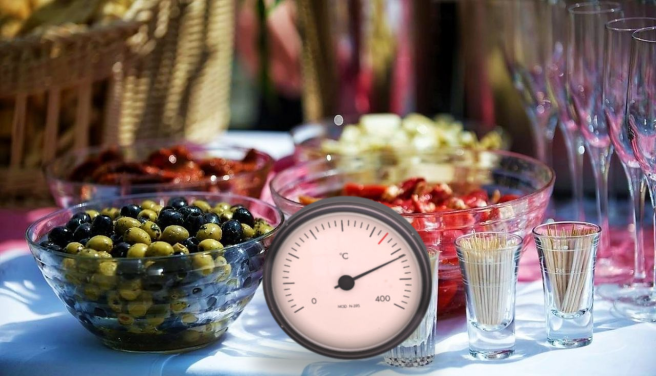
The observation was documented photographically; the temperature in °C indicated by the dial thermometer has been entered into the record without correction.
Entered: 310 °C
